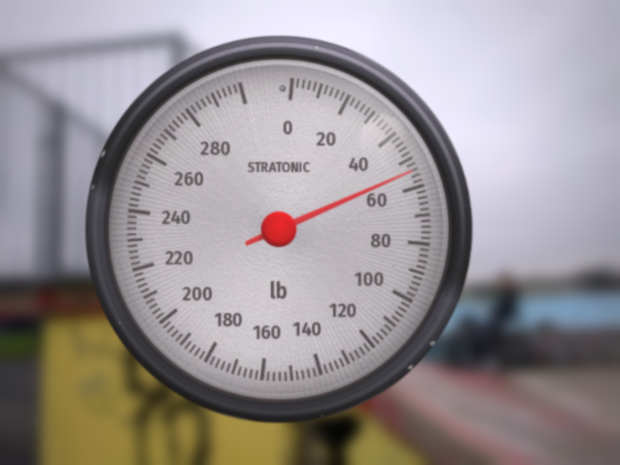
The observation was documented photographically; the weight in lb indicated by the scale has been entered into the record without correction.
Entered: 54 lb
